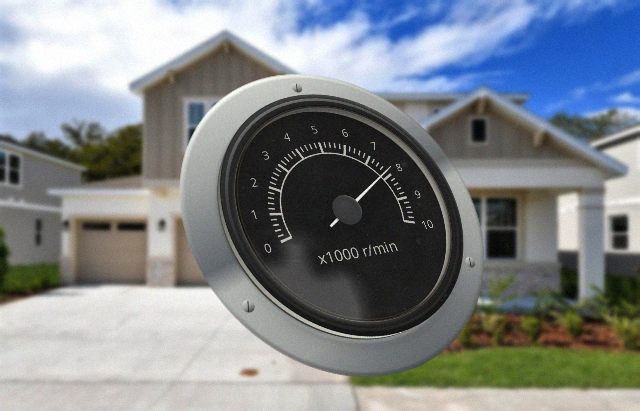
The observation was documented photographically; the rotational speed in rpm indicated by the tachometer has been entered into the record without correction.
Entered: 7800 rpm
